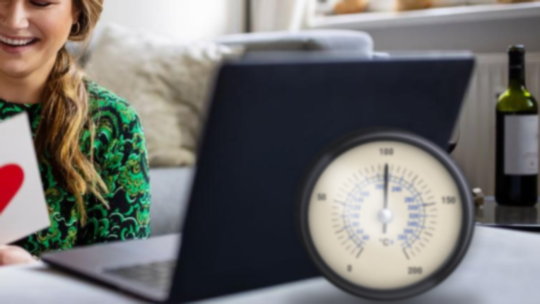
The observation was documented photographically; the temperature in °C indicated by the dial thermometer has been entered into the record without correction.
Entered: 100 °C
